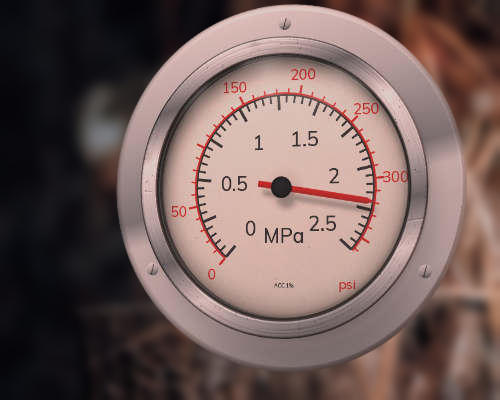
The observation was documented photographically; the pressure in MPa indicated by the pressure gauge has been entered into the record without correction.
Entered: 2.2 MPa
